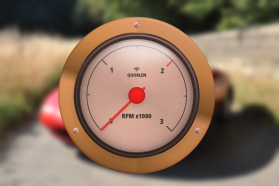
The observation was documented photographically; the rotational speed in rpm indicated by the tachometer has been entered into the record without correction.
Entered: 0 rpm
